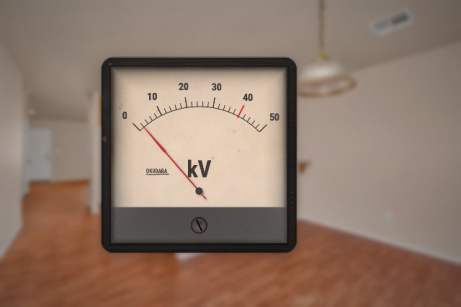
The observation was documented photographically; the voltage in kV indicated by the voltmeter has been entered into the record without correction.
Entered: 2 kV
